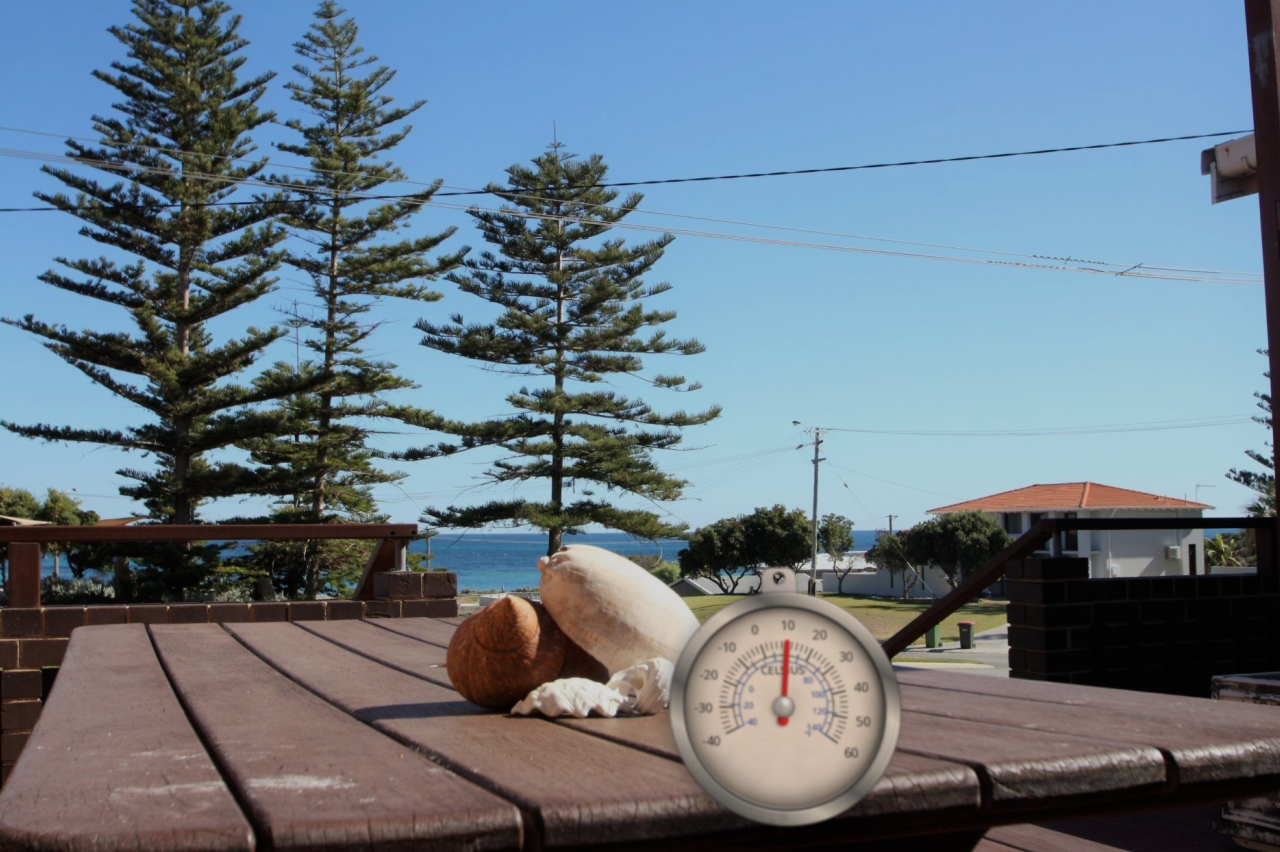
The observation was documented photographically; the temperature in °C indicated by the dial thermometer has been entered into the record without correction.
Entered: 10 °C
